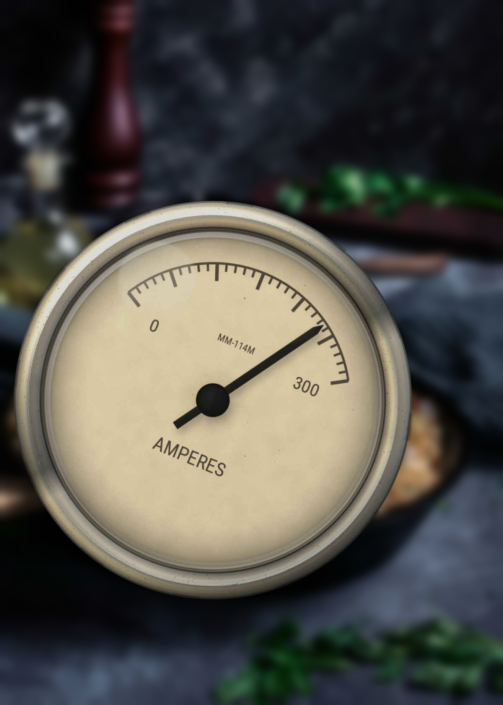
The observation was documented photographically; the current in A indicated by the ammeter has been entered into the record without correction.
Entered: 235 A
